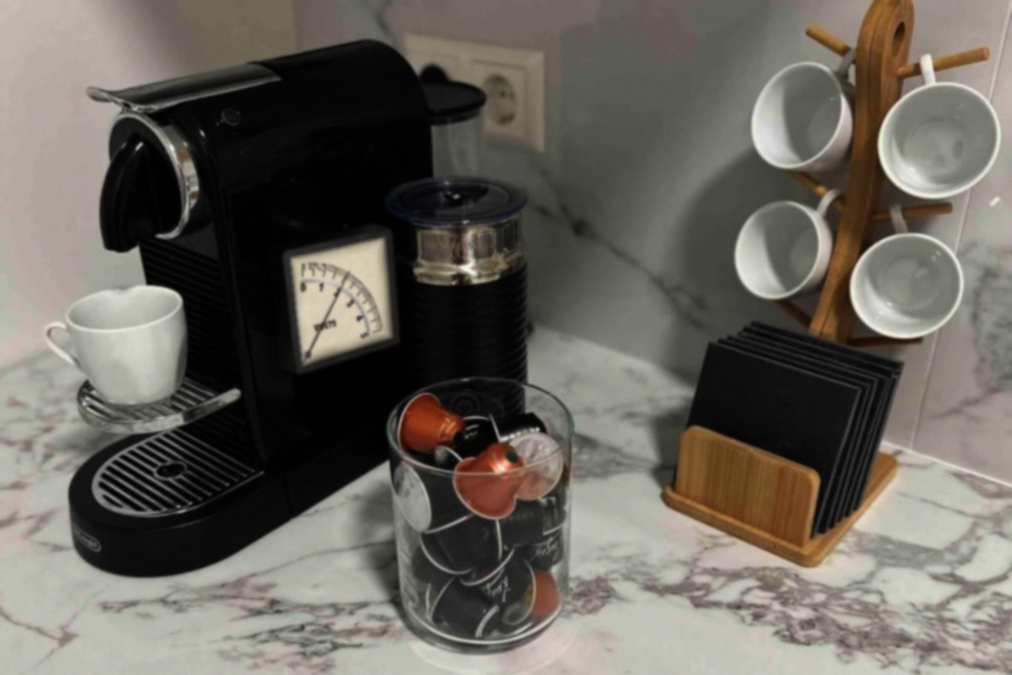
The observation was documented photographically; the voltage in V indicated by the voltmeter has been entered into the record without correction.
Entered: 2 V
